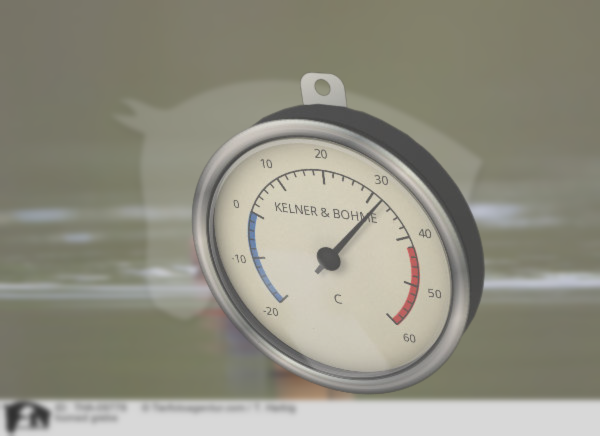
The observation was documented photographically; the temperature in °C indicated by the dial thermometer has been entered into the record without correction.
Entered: 32 °C
